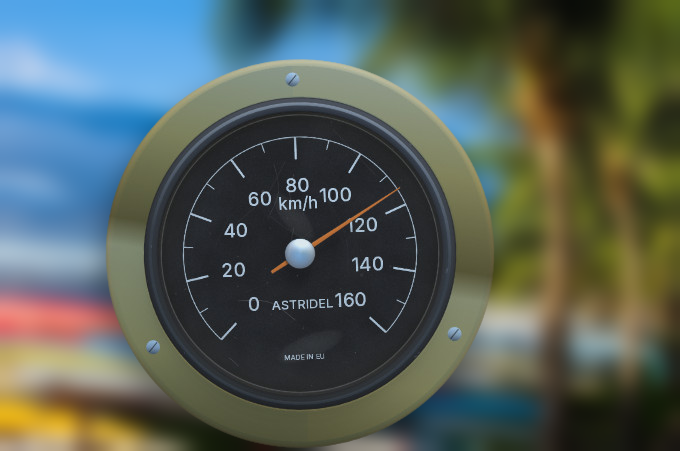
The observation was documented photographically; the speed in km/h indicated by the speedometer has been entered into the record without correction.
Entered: 115 km/h
